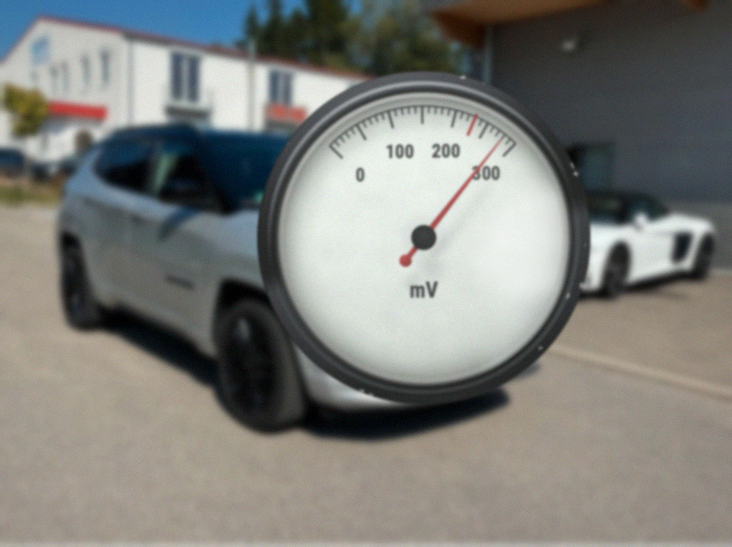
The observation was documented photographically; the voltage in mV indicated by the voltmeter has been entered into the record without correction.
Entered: 280 mV
